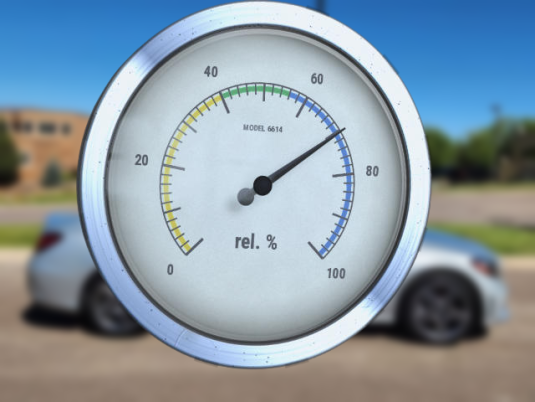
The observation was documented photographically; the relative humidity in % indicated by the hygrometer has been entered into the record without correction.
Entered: 70 %
